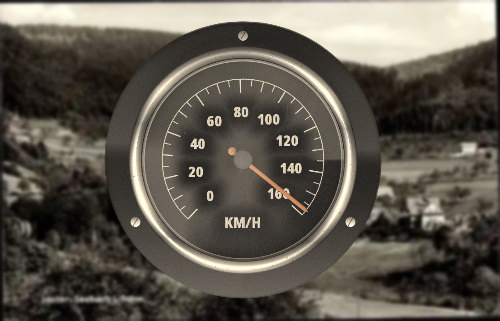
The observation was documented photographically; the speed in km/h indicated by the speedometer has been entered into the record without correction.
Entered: 157.5 km/h
